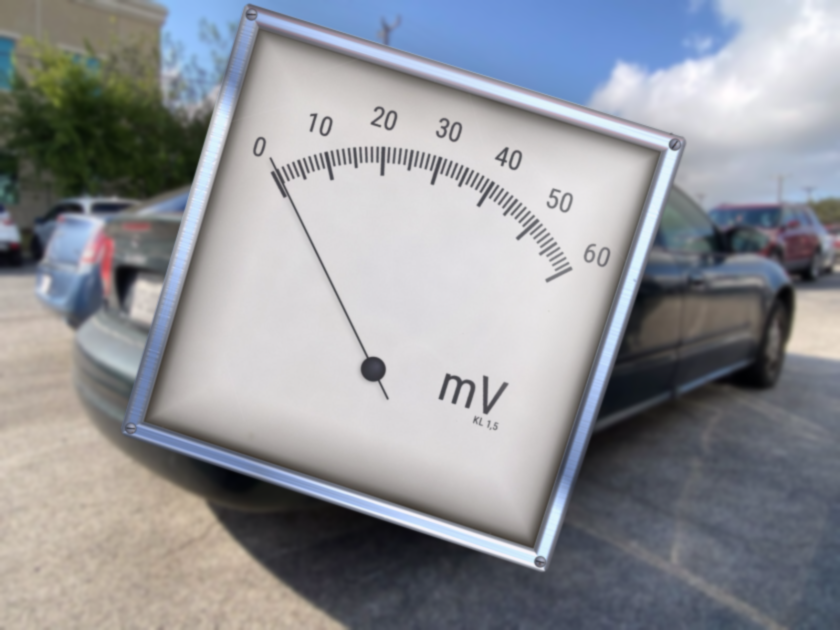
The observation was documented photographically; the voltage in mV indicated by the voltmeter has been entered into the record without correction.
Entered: 1 mV
